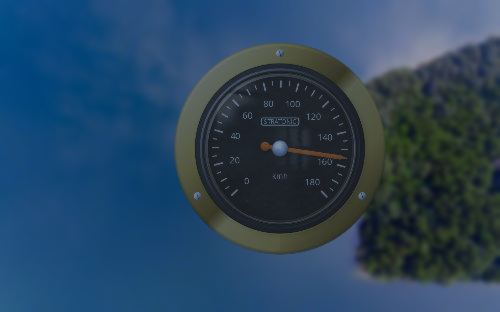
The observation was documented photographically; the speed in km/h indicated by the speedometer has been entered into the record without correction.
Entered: 155 km/h
